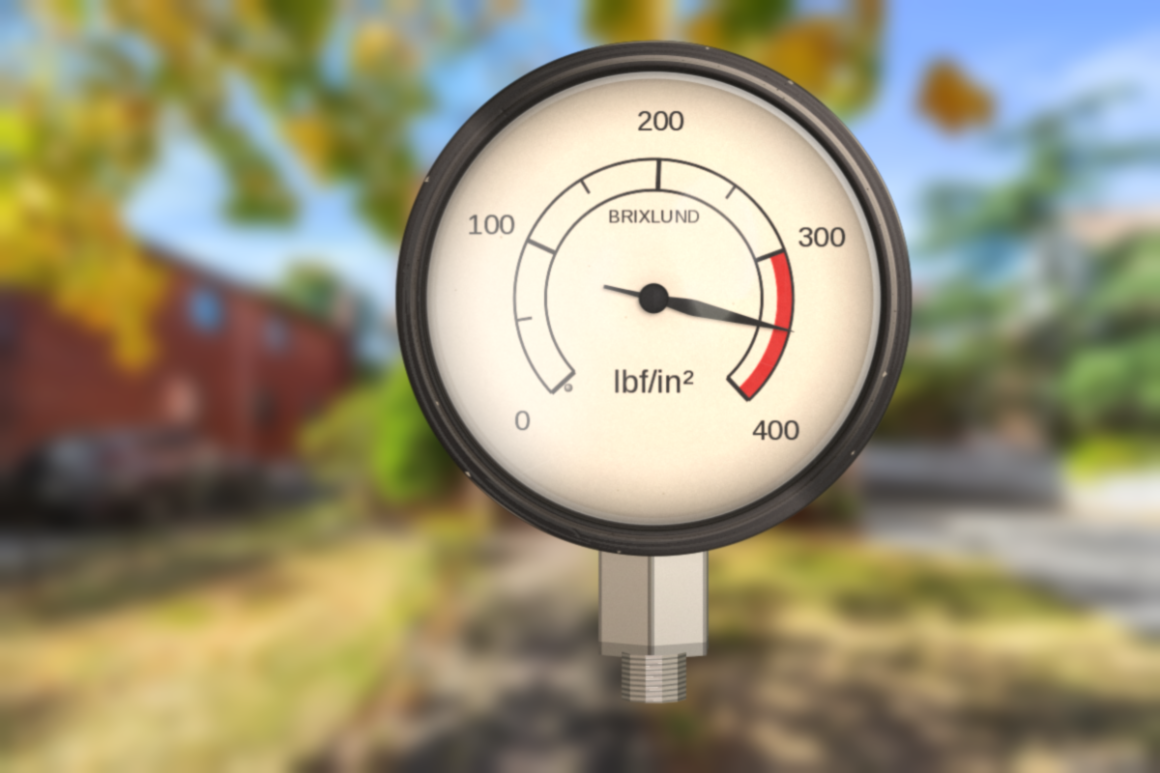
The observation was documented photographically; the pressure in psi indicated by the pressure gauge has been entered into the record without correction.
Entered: 350 psi
